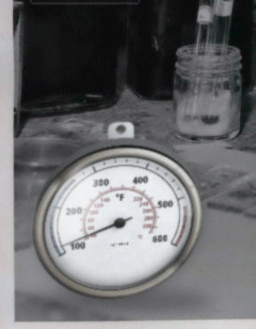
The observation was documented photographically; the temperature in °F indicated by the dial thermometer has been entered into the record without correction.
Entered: 120 °F
